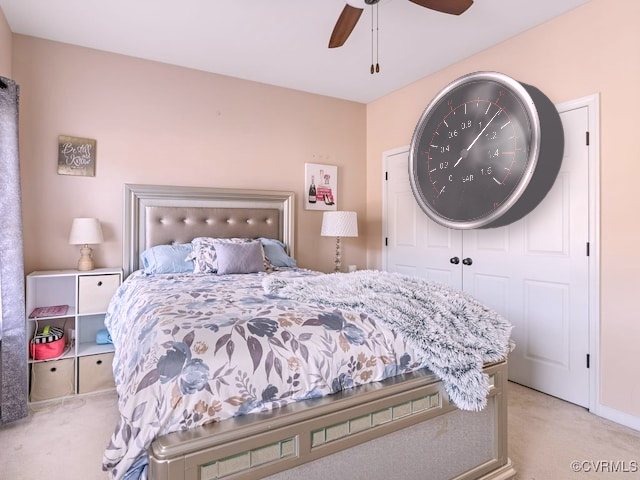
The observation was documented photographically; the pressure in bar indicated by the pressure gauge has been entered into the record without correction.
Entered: 1.1 bar
